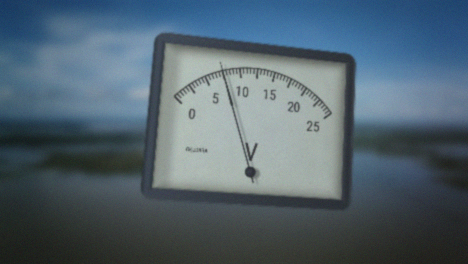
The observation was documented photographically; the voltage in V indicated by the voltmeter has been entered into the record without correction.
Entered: 7.5 V
